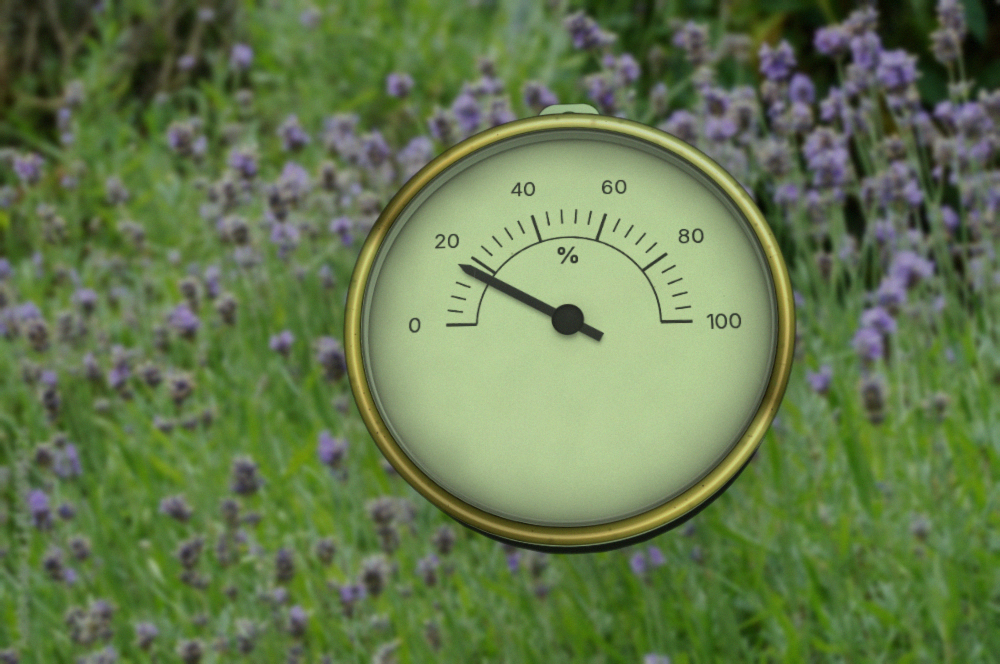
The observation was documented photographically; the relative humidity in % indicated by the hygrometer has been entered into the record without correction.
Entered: 16 %
